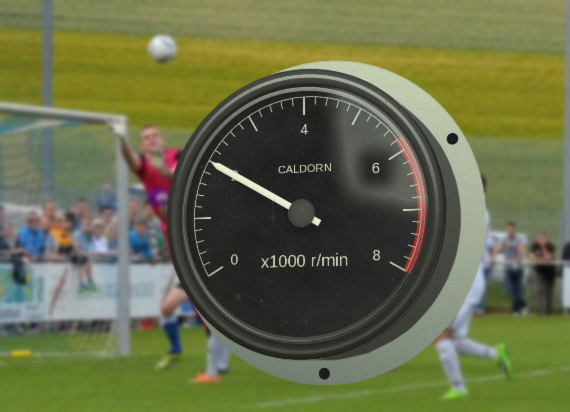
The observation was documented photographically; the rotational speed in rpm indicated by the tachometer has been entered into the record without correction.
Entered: 2000 rpm
